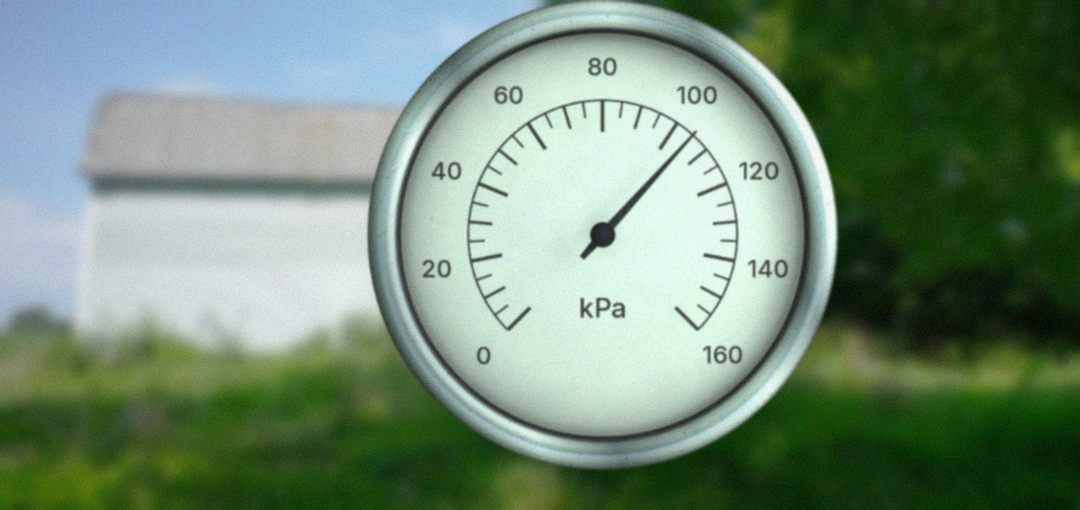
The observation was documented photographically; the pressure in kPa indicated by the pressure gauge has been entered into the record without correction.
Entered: 105 kPa
